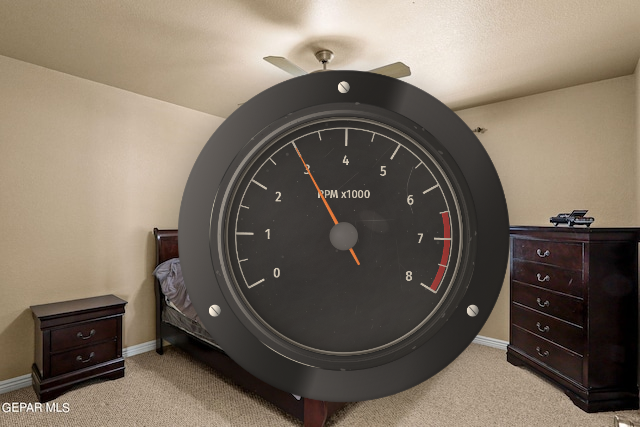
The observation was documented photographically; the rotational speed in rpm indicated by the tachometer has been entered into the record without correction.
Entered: 3000 rpm
